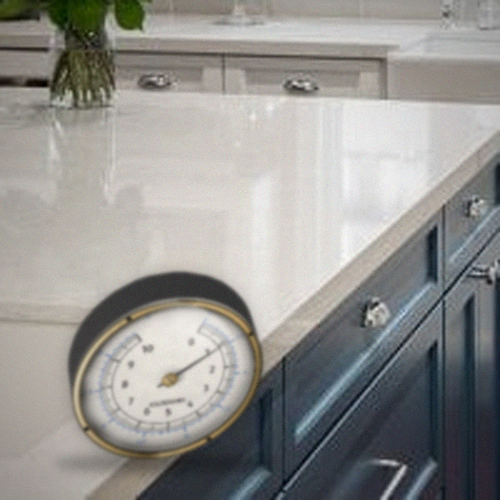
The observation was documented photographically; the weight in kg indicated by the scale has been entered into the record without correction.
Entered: 1 kg
